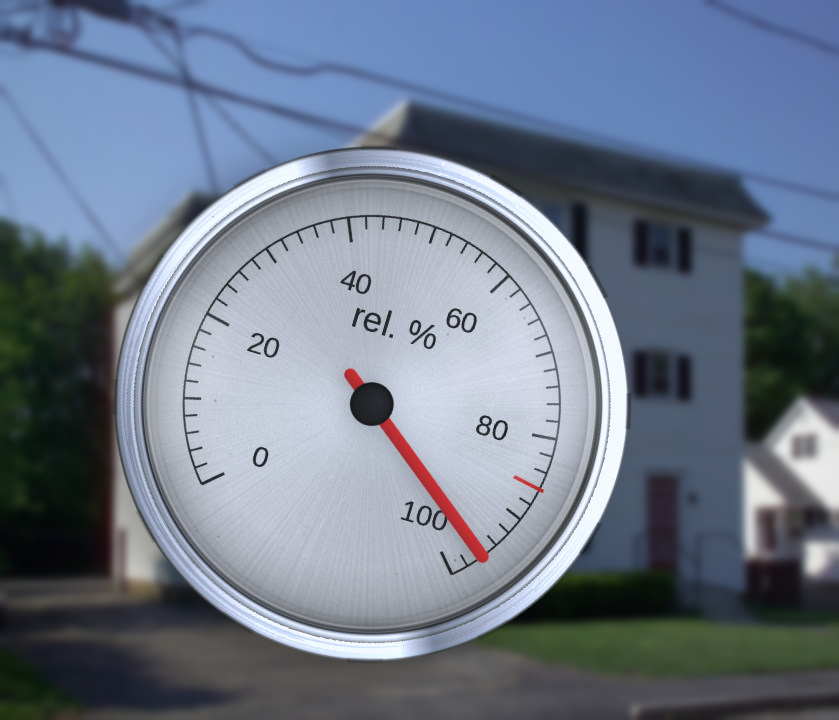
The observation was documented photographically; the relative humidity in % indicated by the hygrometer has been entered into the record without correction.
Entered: 96 %
